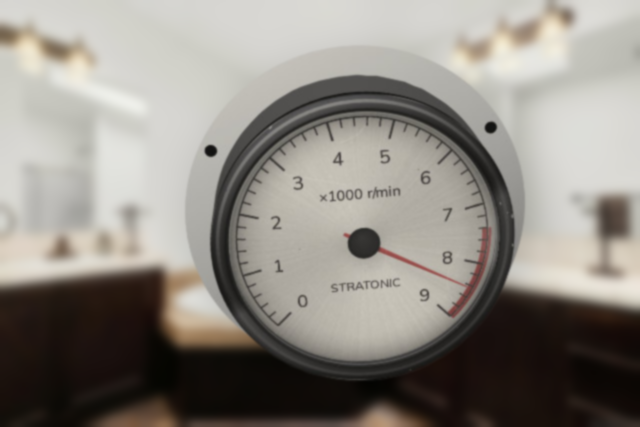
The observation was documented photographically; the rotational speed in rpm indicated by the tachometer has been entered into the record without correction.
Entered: 8400 rpm
